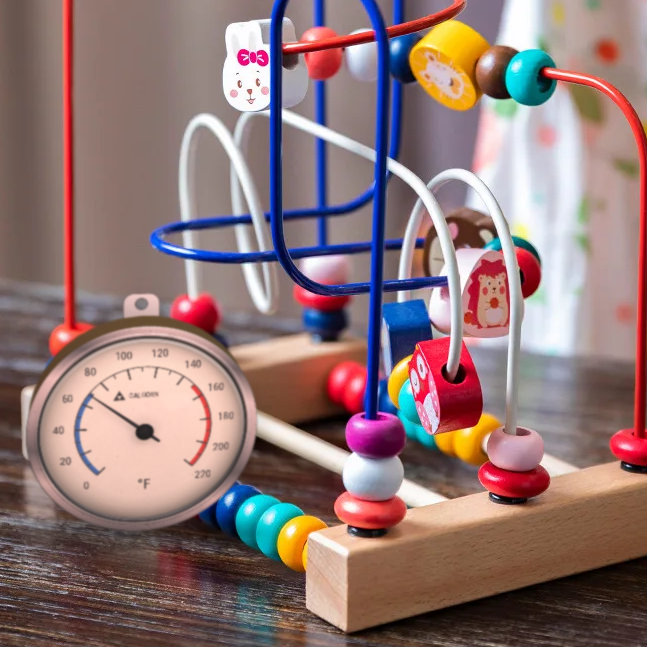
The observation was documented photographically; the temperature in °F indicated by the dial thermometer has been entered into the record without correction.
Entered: 70 °F
